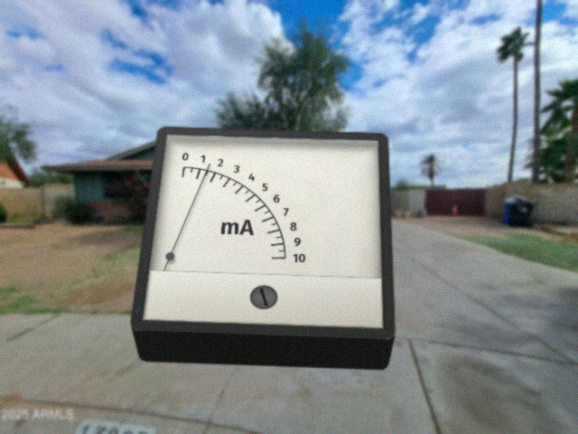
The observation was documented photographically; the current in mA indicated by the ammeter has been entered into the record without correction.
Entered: 1.5 mA
